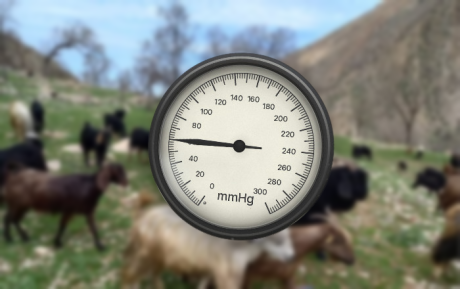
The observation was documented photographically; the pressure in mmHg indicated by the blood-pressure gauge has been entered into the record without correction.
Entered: 60 mmHg
